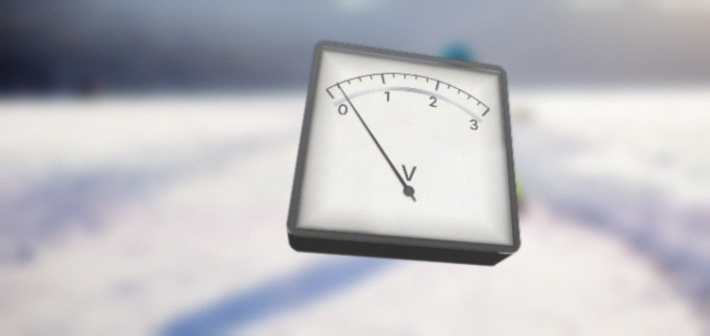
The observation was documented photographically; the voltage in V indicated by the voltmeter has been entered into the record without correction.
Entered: 0.2 V
